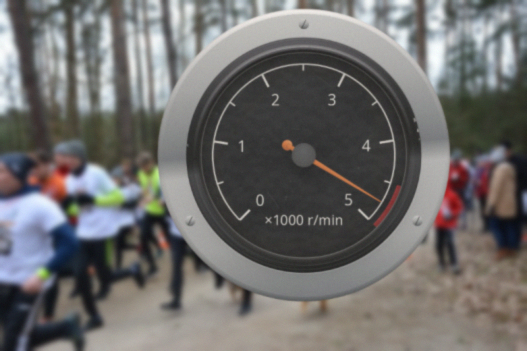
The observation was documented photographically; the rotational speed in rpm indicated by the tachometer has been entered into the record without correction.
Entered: 4750 rpm
